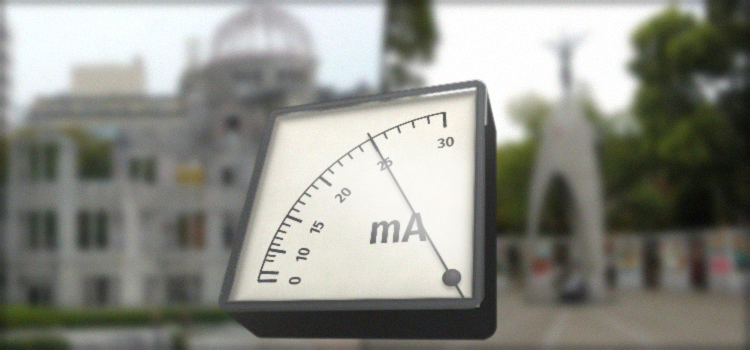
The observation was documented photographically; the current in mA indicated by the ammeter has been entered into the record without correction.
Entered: 25 mA
